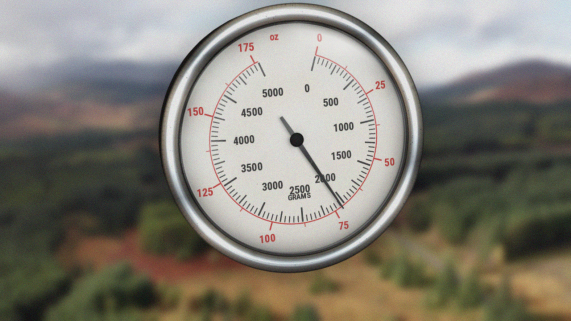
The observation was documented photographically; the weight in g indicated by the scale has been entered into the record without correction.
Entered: 2050 g
